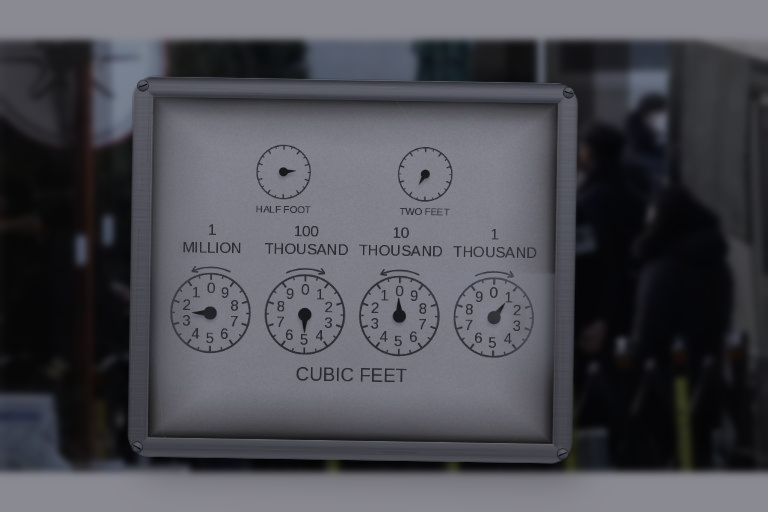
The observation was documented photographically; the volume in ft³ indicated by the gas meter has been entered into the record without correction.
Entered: 250100 ft³
